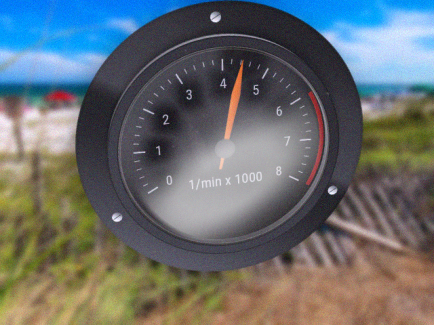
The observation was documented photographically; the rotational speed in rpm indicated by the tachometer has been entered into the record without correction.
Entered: 4400 rpm
